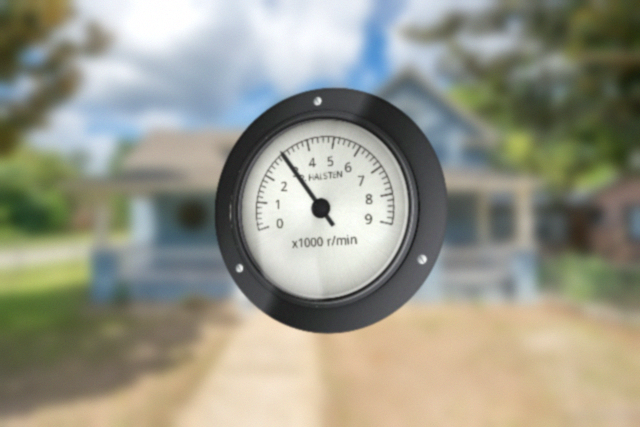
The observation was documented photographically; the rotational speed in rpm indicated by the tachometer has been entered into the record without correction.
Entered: 3000 rpm
